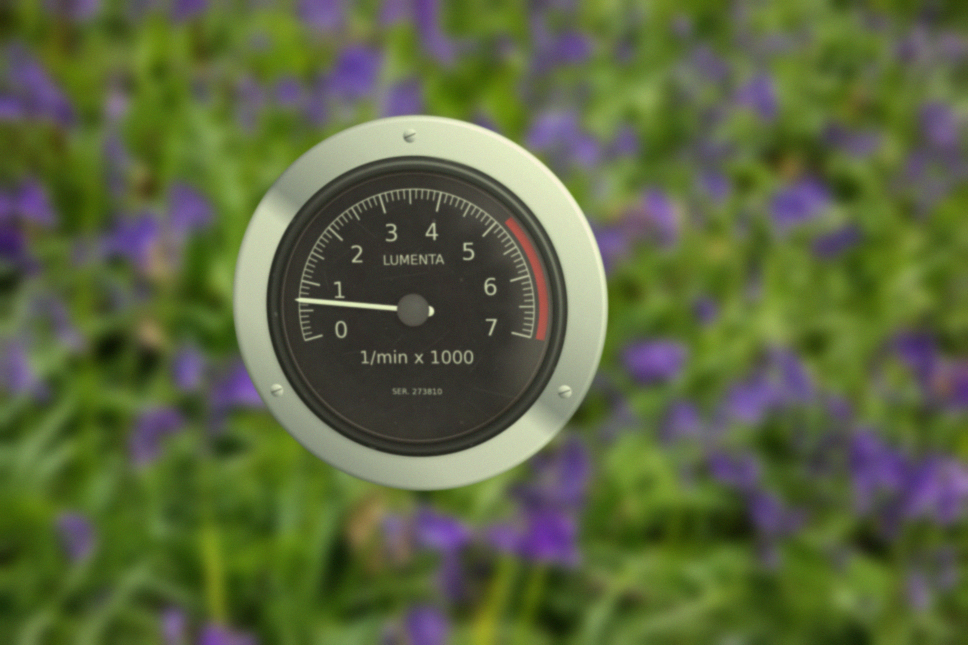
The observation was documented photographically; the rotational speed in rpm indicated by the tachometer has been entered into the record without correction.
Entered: 700 rpm
